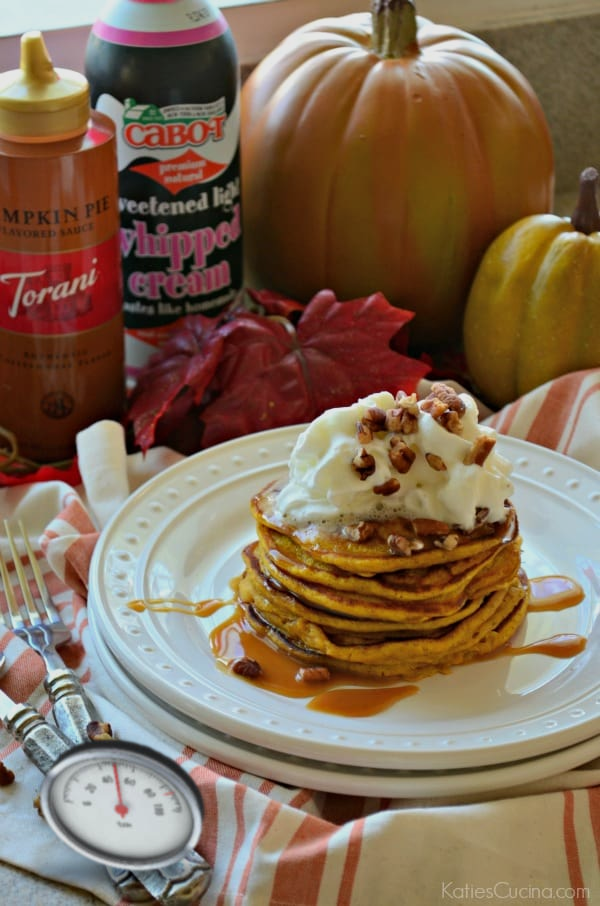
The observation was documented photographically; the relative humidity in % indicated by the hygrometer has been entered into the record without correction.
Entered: 50 %
